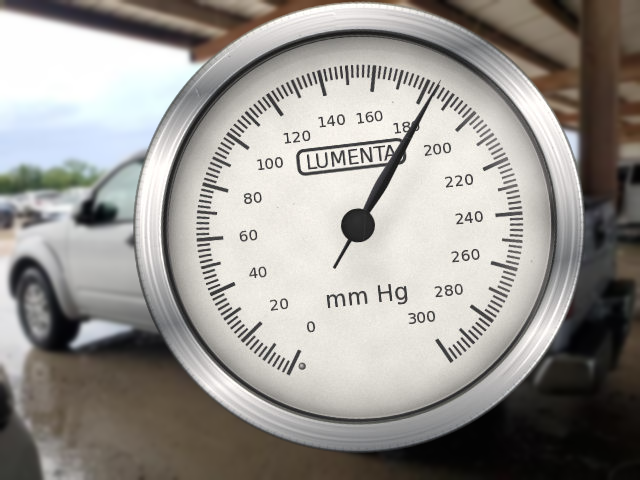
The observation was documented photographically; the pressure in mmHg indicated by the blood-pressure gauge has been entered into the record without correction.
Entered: 184 mmHg
